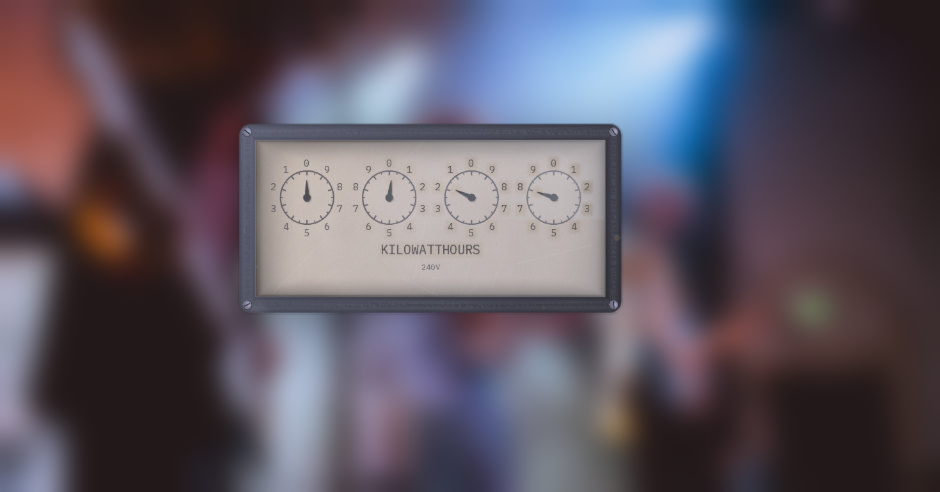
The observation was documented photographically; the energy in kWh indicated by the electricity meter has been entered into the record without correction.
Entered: 18 kWh
